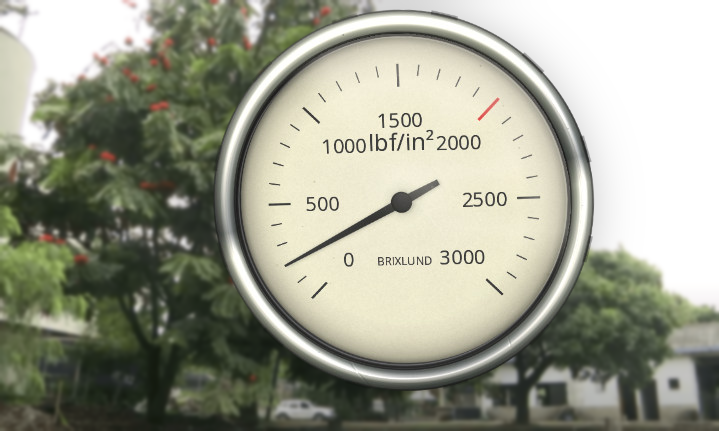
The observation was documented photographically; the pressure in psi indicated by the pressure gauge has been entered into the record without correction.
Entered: 200 psi
